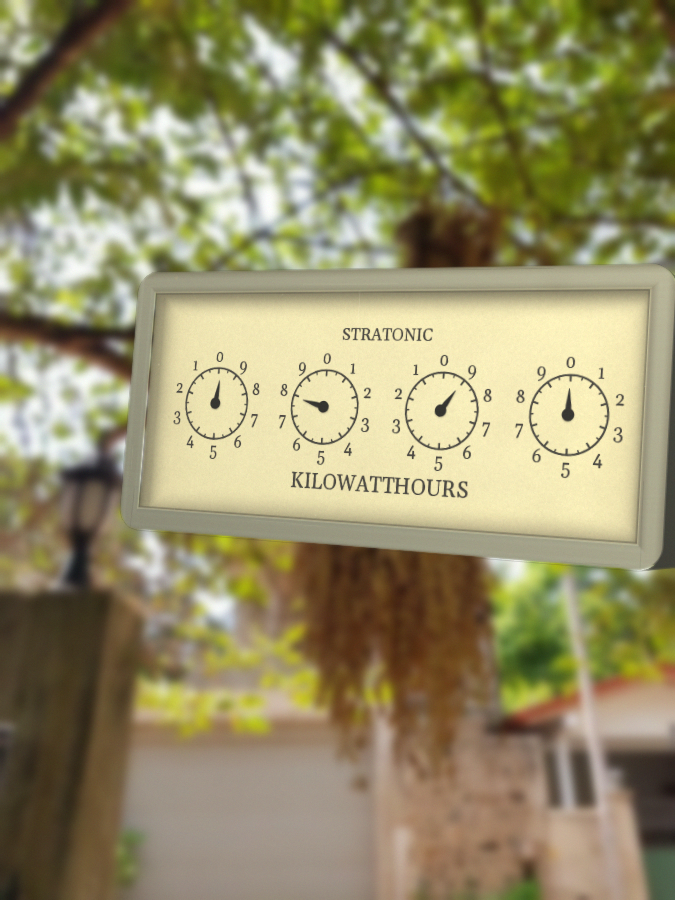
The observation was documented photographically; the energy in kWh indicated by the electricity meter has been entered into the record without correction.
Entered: 9790 kWh
